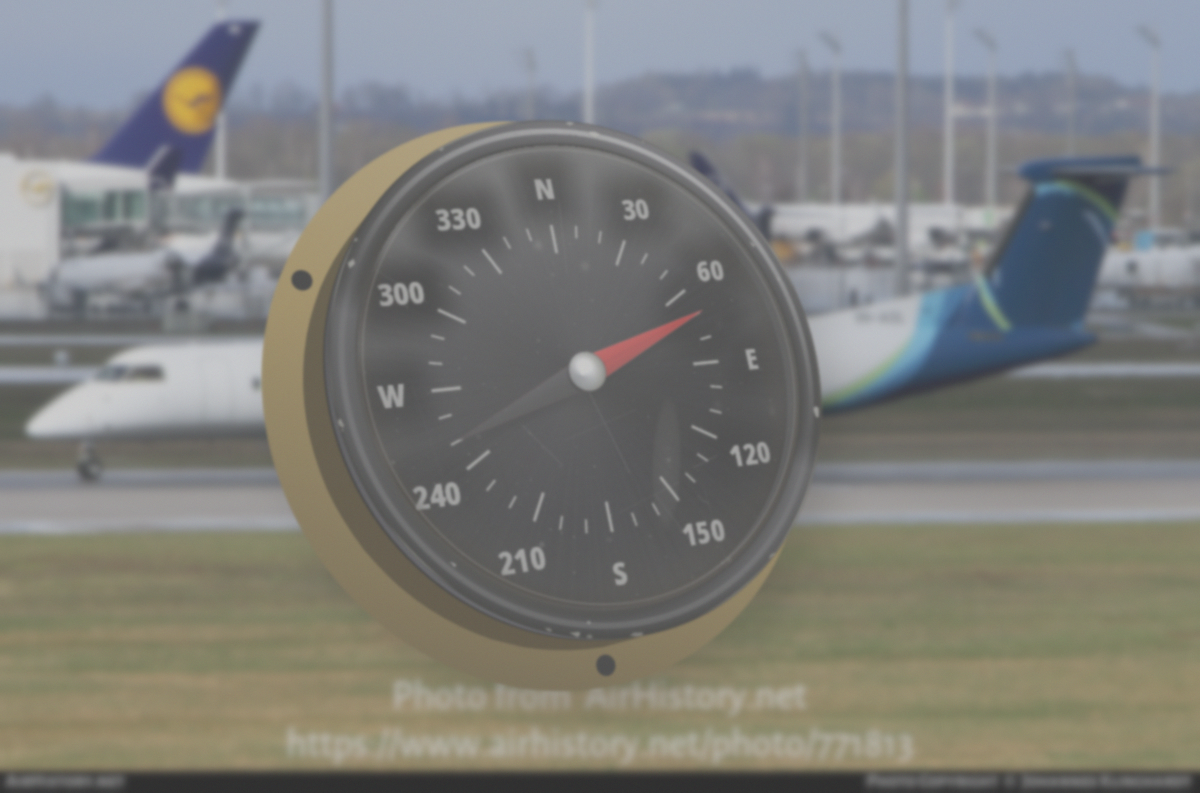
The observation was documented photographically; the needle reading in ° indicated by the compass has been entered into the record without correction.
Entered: 70 °
